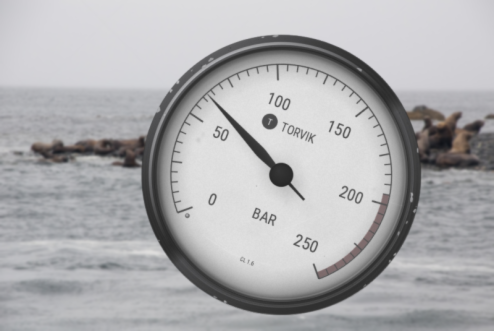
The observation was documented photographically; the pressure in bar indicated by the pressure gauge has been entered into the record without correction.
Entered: 62.5 bar
